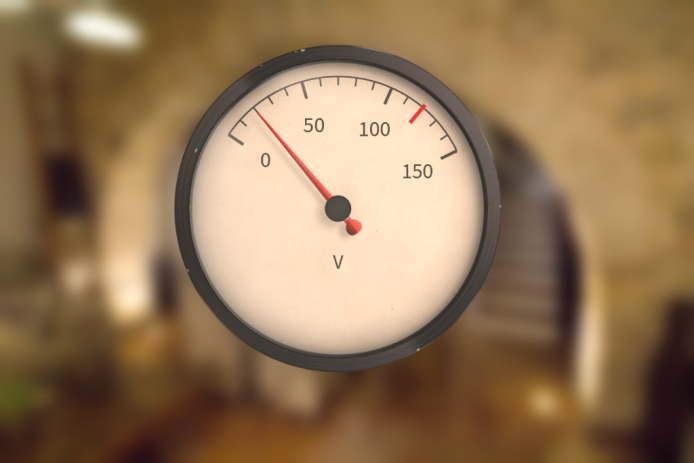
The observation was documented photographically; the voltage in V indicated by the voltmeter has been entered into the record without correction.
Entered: 20 V
